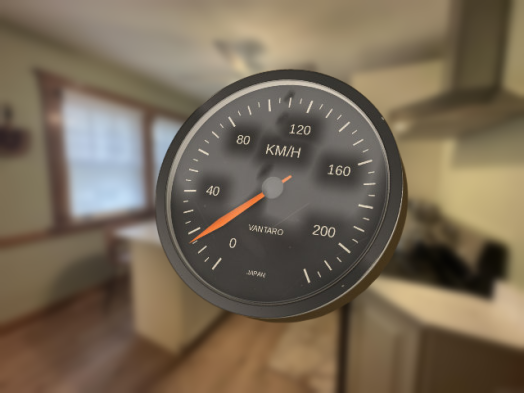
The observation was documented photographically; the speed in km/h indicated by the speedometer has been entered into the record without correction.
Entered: 15 km/h
